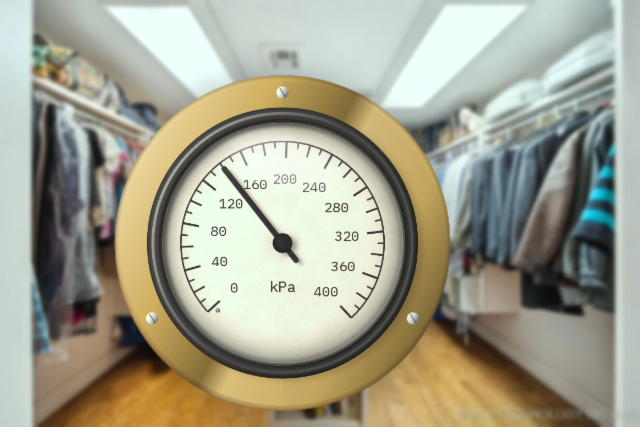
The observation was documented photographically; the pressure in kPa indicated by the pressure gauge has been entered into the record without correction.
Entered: 140 kPa
